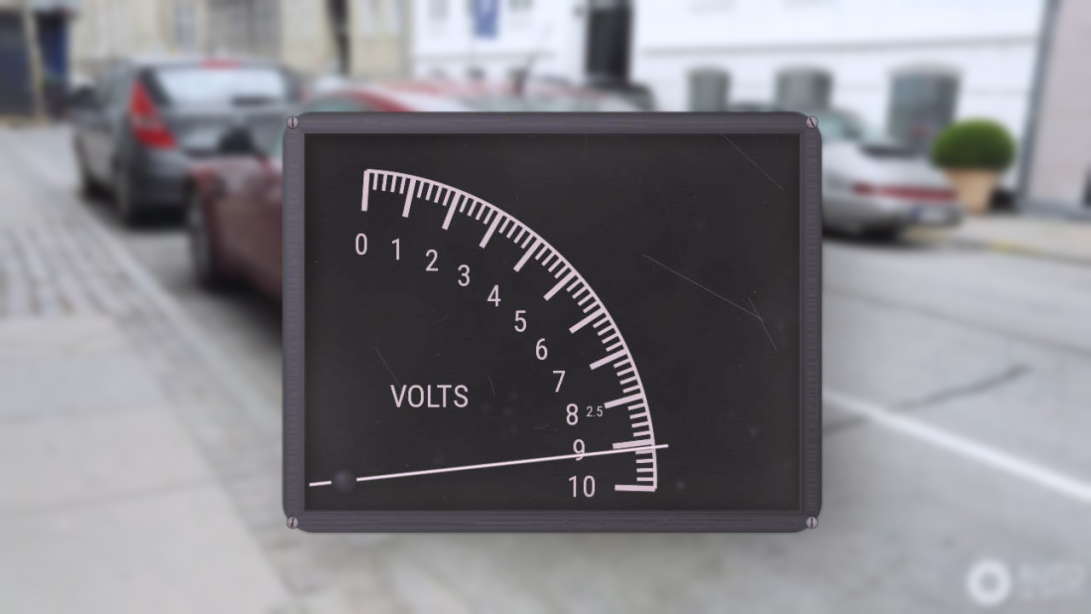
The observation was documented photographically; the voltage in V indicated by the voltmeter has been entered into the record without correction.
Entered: 9.1 V
